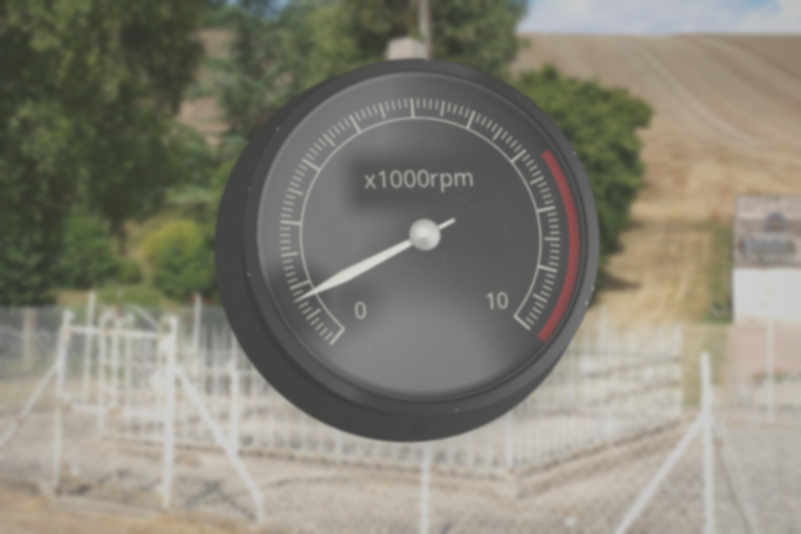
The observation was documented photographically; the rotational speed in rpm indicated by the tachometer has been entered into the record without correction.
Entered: 800 rpm
